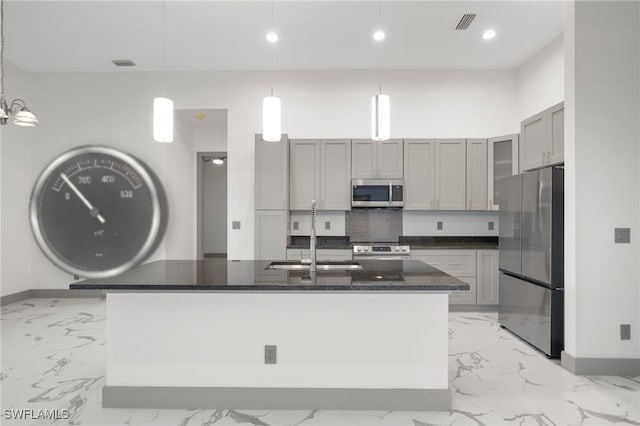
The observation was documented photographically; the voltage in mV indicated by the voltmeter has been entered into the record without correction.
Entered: 100 mV
